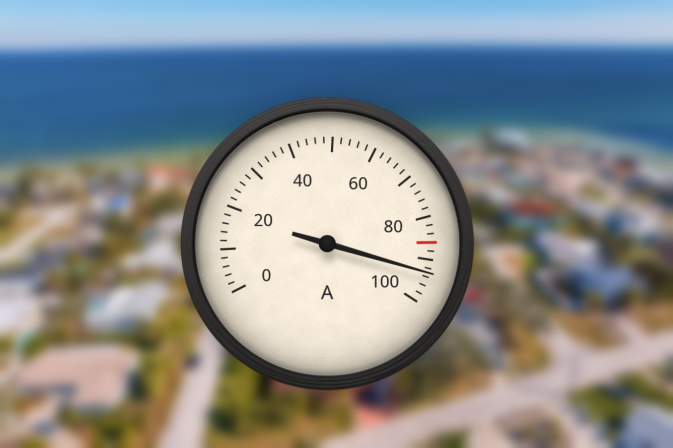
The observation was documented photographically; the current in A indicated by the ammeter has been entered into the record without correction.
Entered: 93 A
